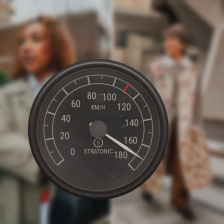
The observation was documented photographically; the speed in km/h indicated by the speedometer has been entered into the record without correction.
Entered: 170 km/h
